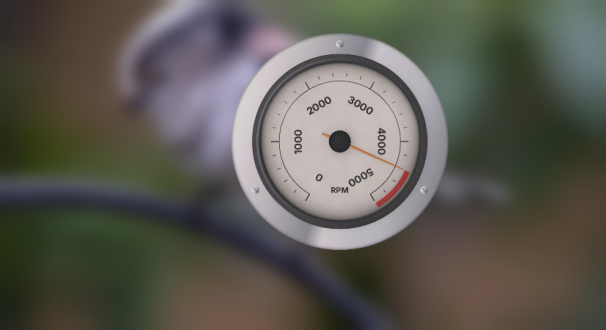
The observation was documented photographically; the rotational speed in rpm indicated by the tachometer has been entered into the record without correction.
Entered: 4400 rpm
